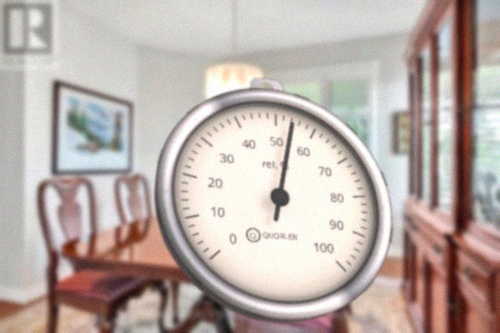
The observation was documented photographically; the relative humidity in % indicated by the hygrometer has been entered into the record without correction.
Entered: 54 %
